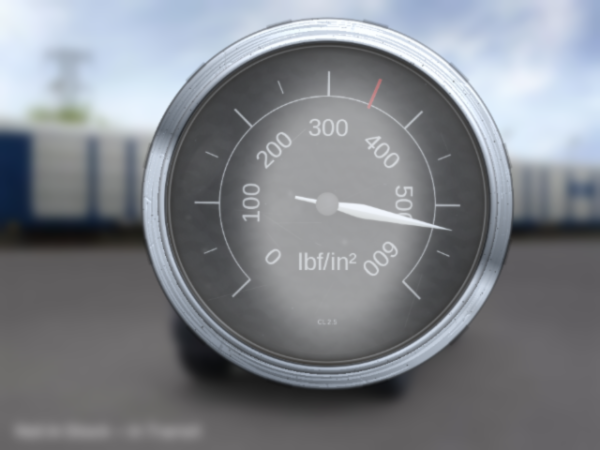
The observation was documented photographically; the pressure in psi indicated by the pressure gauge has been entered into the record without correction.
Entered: 525 psi
